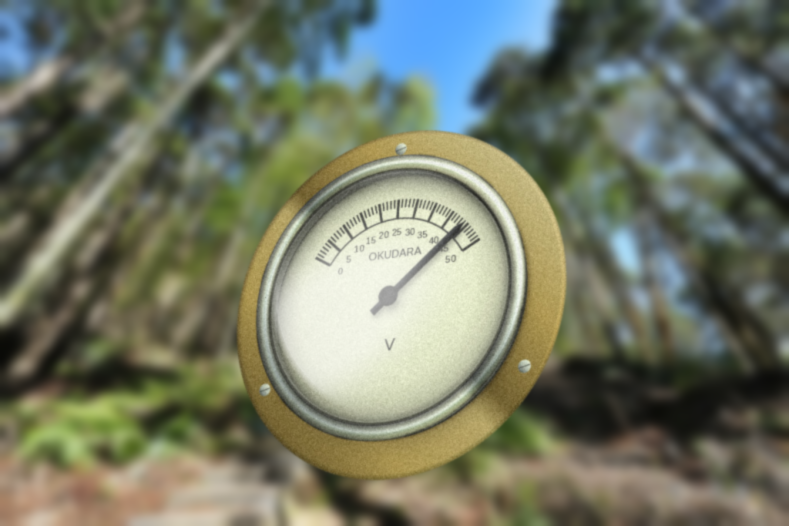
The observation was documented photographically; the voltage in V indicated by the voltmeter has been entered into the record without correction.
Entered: 45 V
